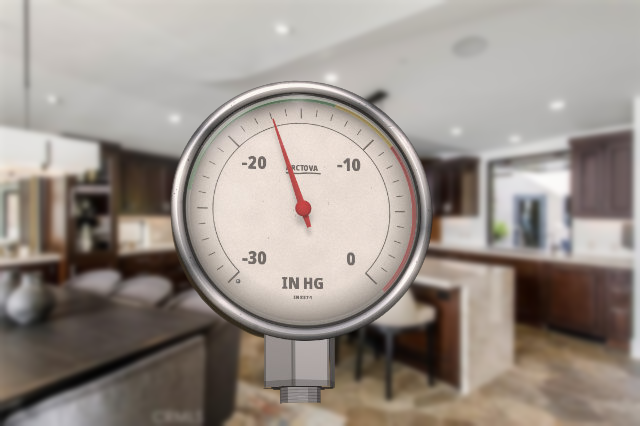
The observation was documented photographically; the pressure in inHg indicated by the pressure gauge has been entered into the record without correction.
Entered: -17 inHg
